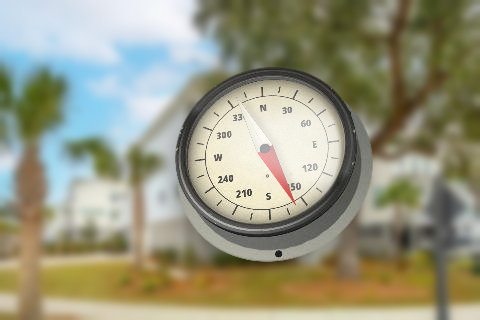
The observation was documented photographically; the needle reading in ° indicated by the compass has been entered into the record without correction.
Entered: 157.5 °
